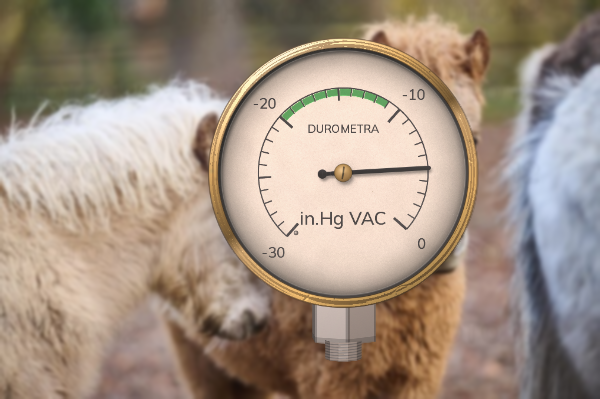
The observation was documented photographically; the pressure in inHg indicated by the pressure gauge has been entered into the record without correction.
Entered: -5 inHg
